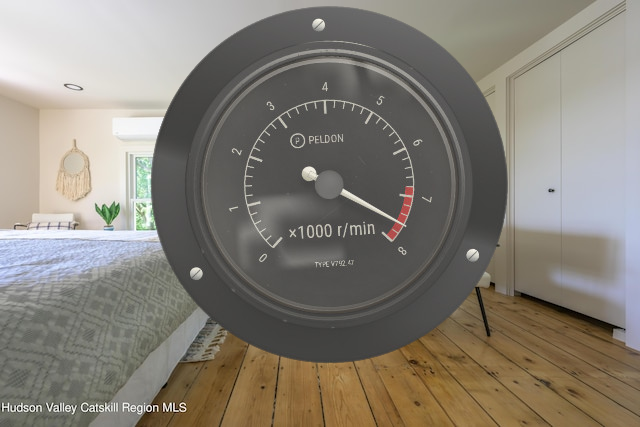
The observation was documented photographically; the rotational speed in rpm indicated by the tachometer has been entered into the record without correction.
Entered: 7600 rpm
